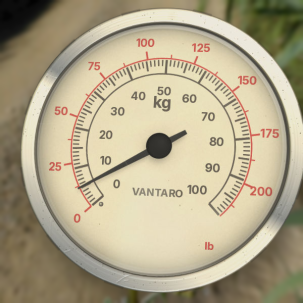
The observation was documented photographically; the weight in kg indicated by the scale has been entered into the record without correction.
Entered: 5 kg
